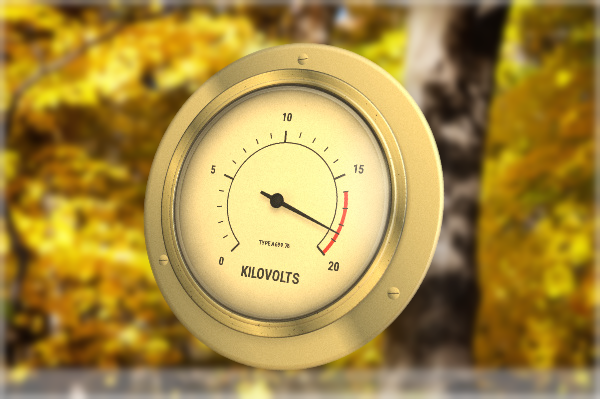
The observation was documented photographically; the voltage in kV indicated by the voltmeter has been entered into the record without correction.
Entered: 18.5 kV
